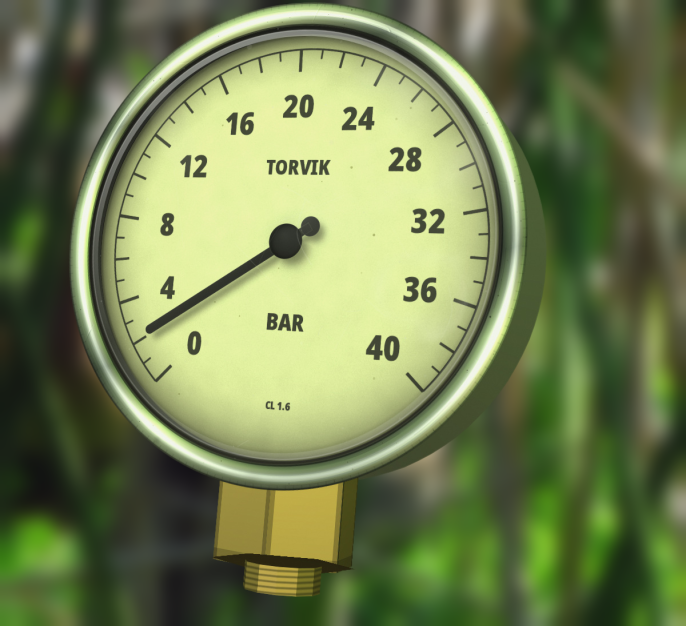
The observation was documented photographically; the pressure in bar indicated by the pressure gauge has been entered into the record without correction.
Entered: 2 bar
